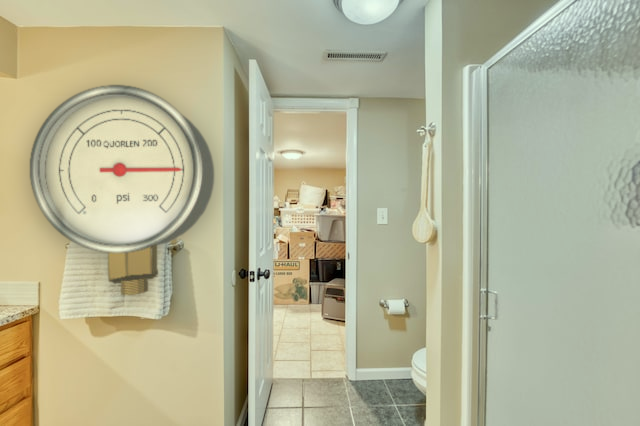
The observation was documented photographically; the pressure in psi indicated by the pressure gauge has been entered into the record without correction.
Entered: 250 psi
